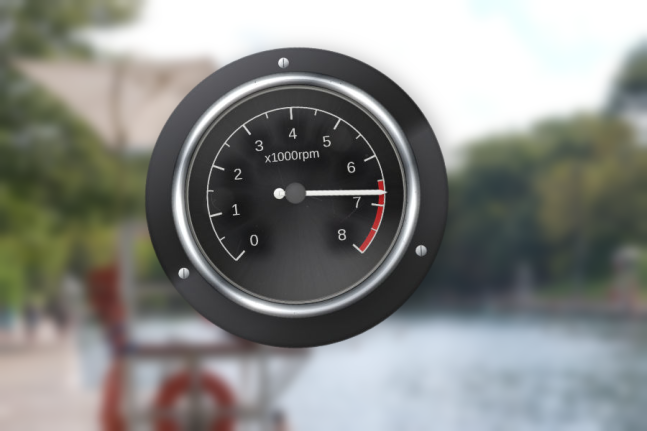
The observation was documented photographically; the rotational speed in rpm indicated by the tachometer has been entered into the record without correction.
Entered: 6750 rpm
